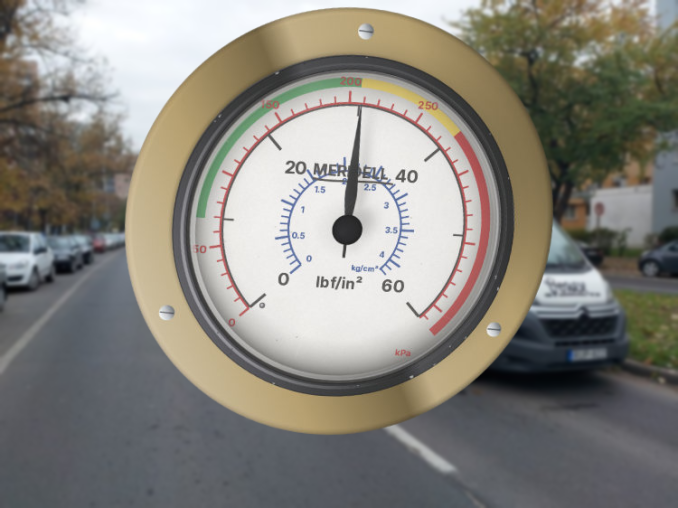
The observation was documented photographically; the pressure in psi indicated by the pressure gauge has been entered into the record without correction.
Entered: 30 psi
